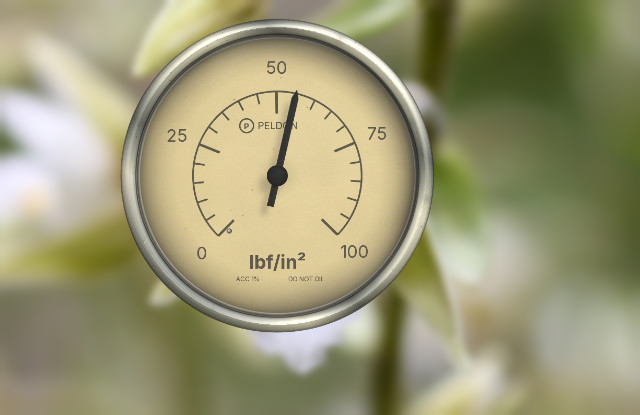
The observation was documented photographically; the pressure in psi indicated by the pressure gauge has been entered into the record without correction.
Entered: 55 psi
